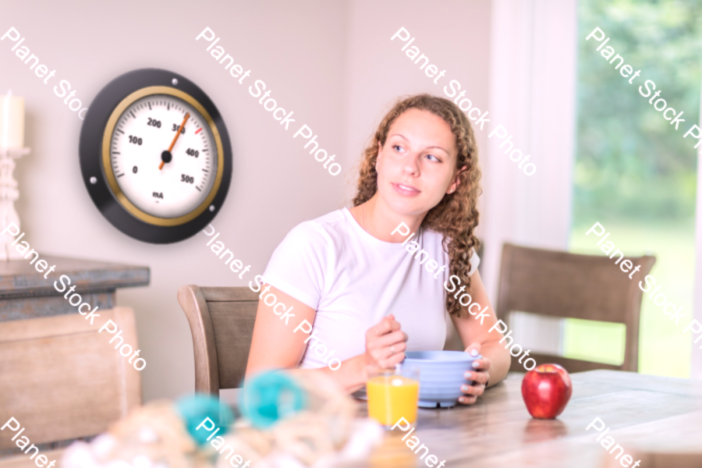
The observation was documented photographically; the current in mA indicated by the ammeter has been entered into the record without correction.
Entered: 300 mA
